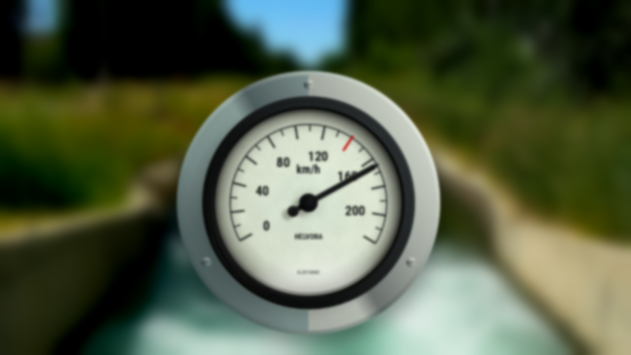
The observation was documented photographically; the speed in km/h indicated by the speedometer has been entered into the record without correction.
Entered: 165 km/h
